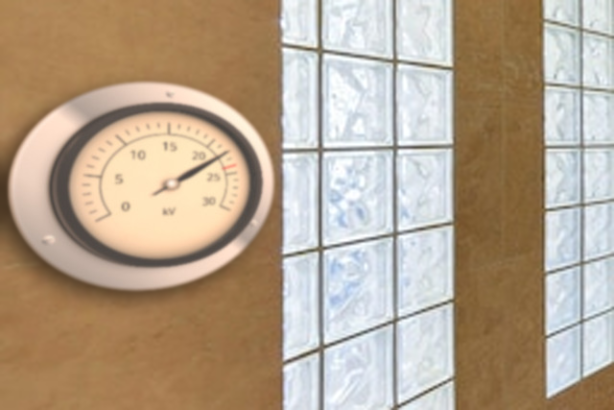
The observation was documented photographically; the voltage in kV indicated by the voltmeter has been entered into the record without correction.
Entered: 22 kV
